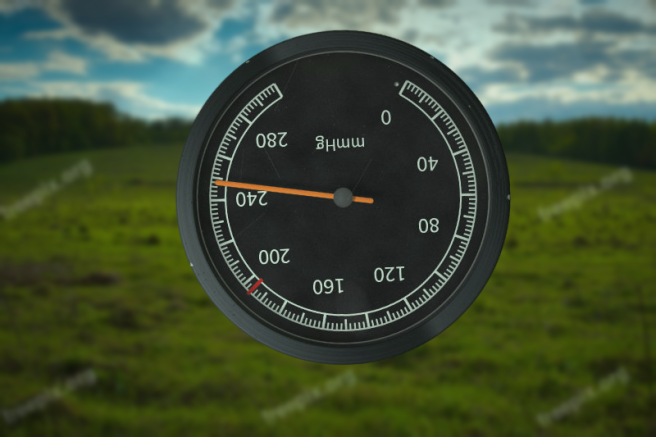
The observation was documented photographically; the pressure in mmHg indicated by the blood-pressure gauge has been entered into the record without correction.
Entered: 248 mmHg
